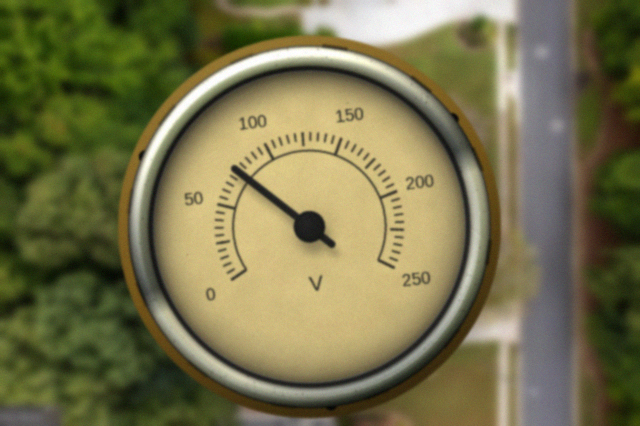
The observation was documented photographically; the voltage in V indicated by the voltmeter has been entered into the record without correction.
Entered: 75 V
